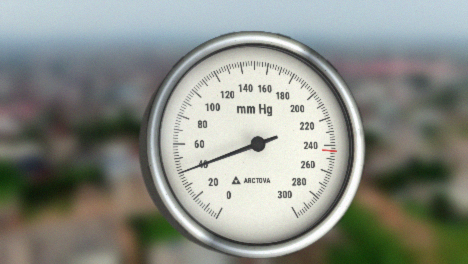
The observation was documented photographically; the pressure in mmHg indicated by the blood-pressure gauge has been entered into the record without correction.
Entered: 40 mmHg
